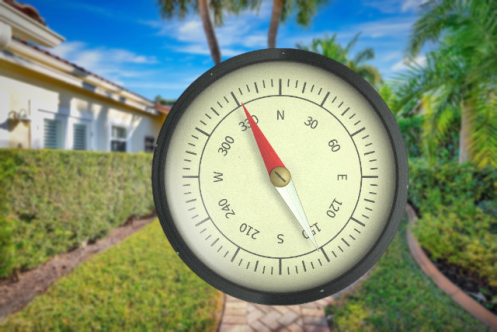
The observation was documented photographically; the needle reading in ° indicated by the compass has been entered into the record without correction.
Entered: 332.5 °
